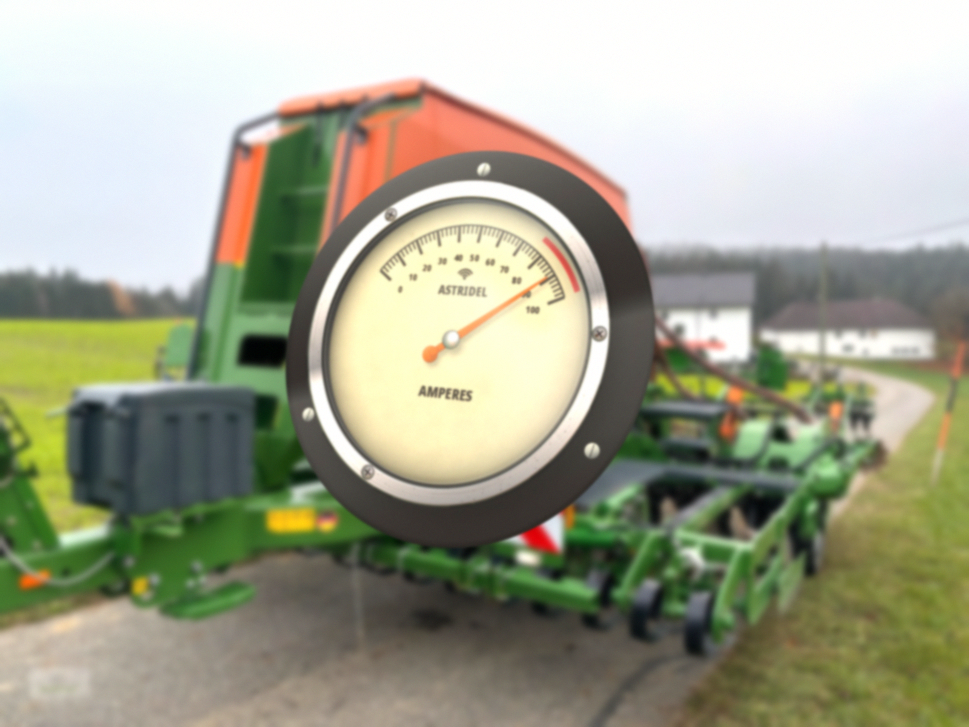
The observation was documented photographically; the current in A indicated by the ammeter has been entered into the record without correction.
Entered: 90 A
